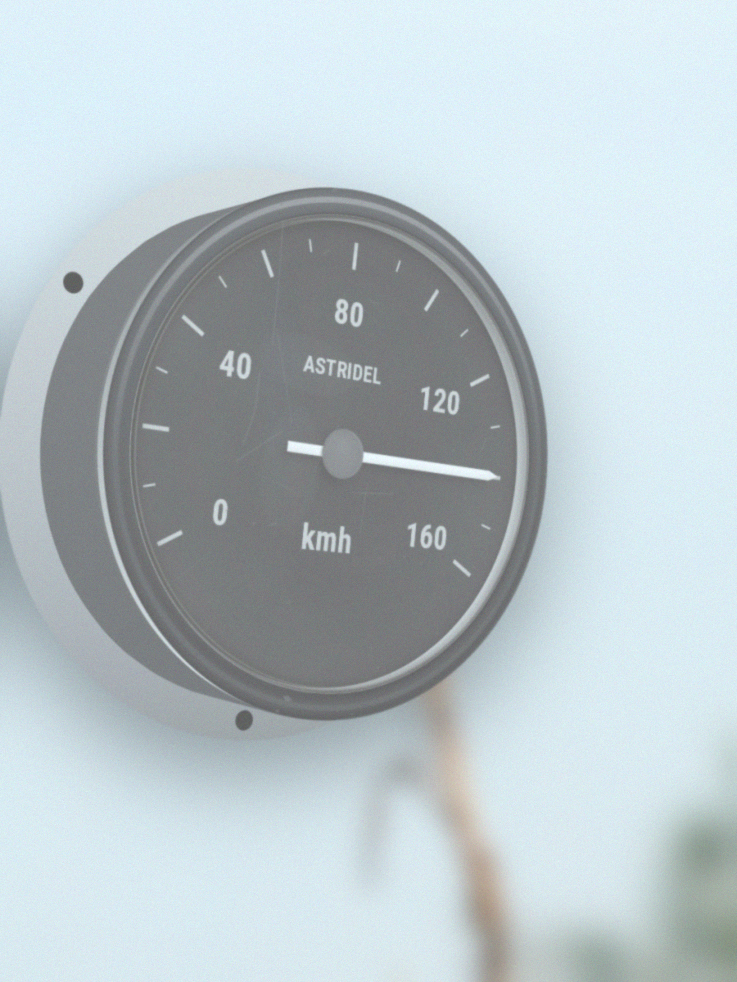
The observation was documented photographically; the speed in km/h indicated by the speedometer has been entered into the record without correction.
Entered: 140 km/h
